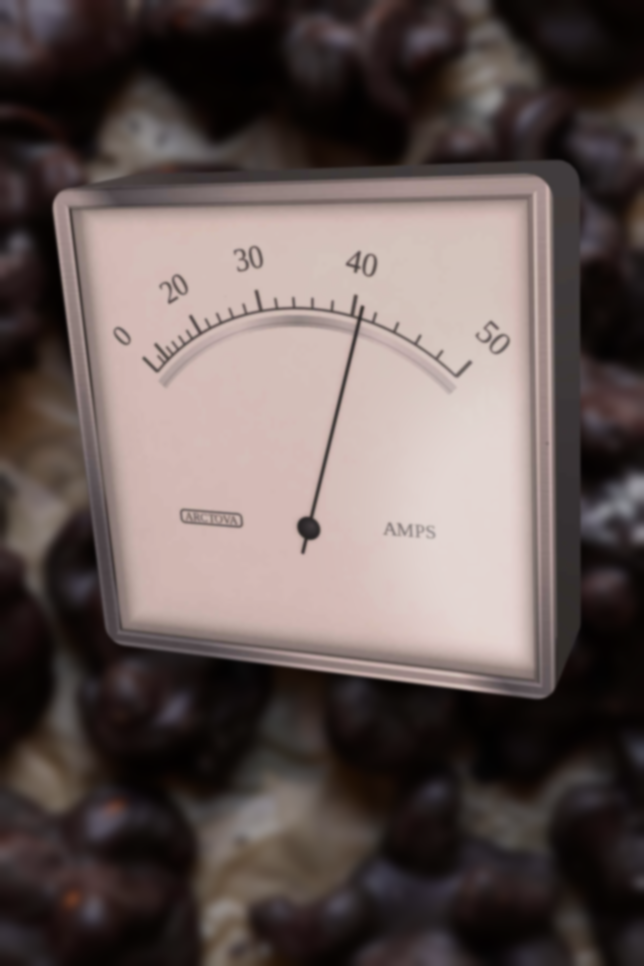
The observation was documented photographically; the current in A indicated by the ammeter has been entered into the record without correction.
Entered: 41 A
